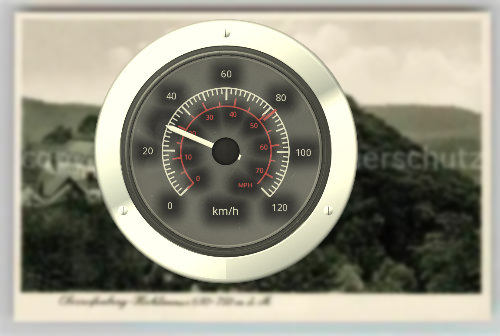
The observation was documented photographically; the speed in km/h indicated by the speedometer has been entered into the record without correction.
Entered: 30 km/h
